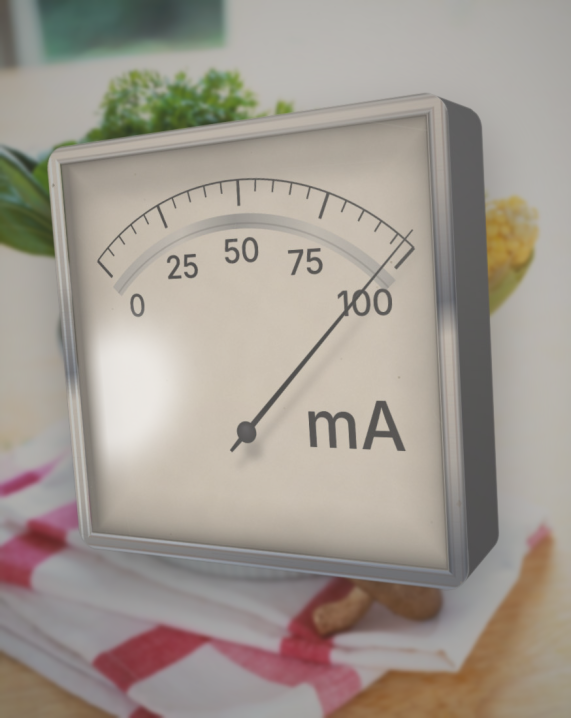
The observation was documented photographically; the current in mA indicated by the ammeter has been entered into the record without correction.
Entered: 97.5 mA
